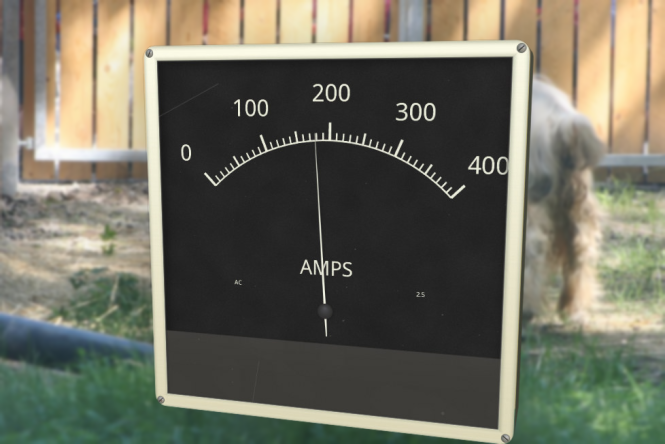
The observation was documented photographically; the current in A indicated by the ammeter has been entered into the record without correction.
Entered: 180 A
